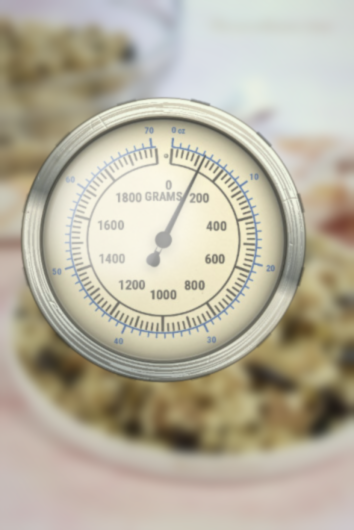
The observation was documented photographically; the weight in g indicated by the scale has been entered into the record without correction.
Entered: 120 g
